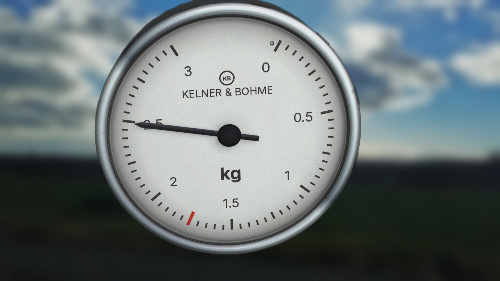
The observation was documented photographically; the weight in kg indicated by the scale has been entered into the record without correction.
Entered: 2.5 kg
